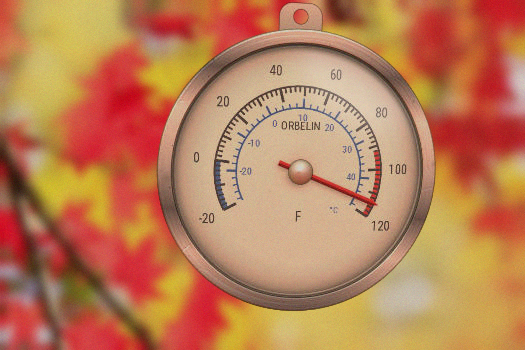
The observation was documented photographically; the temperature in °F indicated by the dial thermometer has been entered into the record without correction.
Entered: 114 °F
